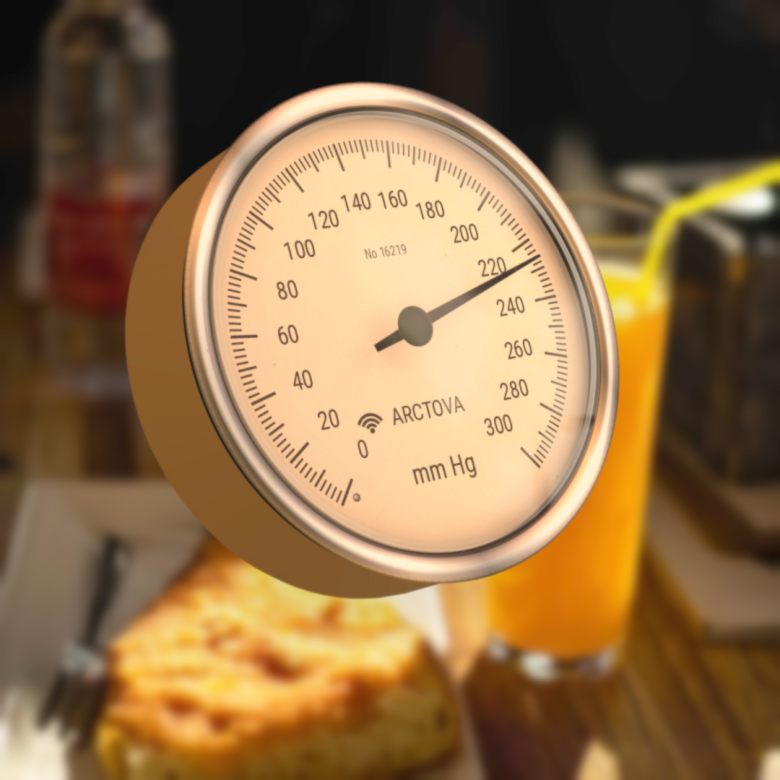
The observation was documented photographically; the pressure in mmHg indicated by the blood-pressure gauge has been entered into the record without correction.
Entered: 226 mmHg
